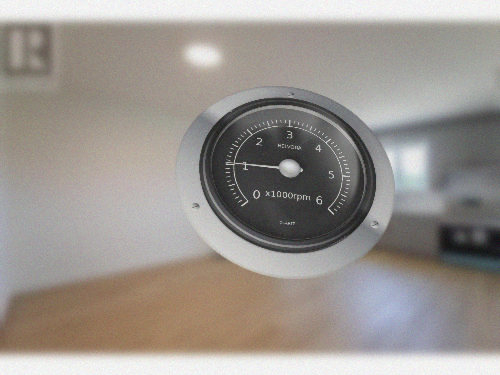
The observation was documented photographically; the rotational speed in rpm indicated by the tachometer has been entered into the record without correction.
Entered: 1000 rpm
